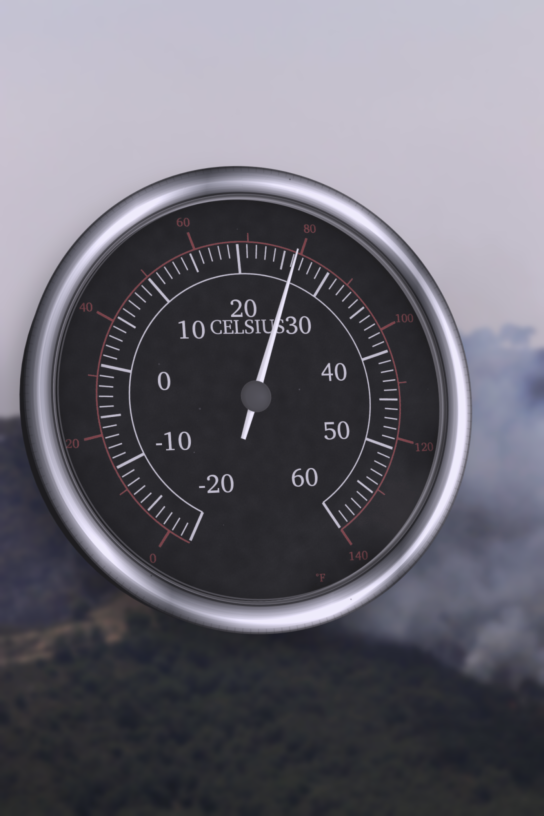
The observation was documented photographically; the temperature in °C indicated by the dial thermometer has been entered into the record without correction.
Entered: 26 °C
